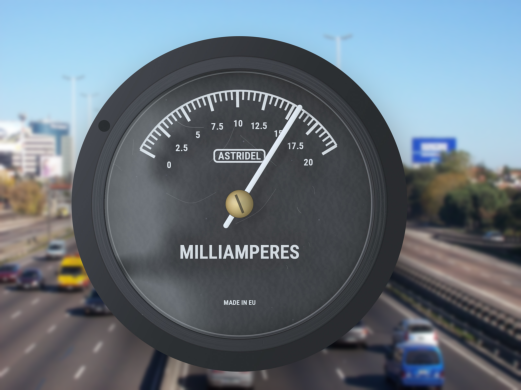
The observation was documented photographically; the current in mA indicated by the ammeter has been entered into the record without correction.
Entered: 15.5 mA
